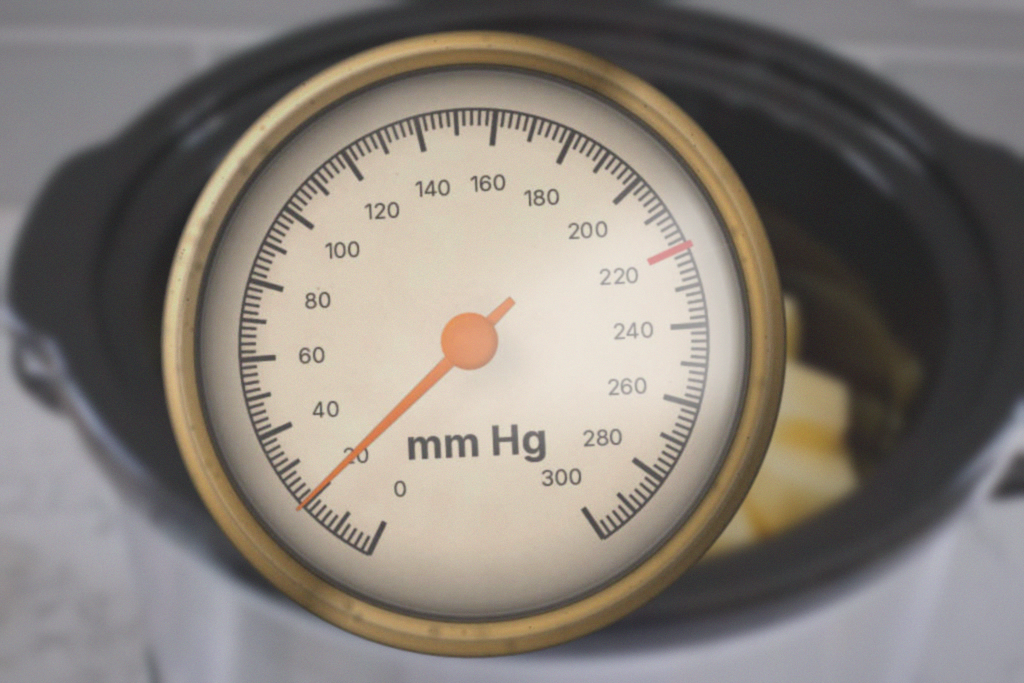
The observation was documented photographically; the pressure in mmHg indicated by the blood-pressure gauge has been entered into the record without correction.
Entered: 20 mmHg
